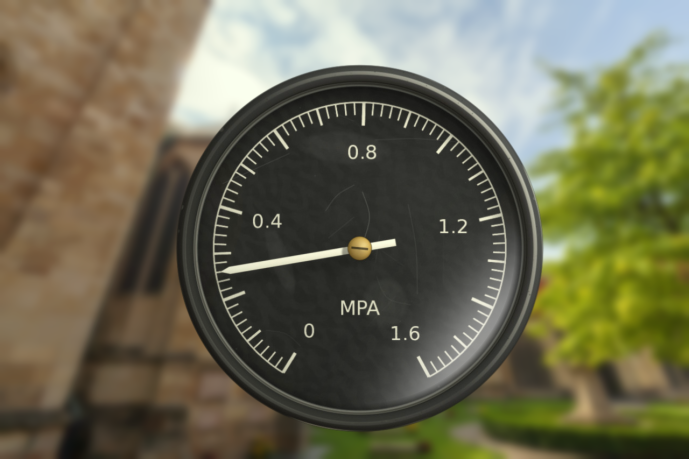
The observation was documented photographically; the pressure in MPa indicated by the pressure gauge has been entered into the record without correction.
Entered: 0.26 MPa
